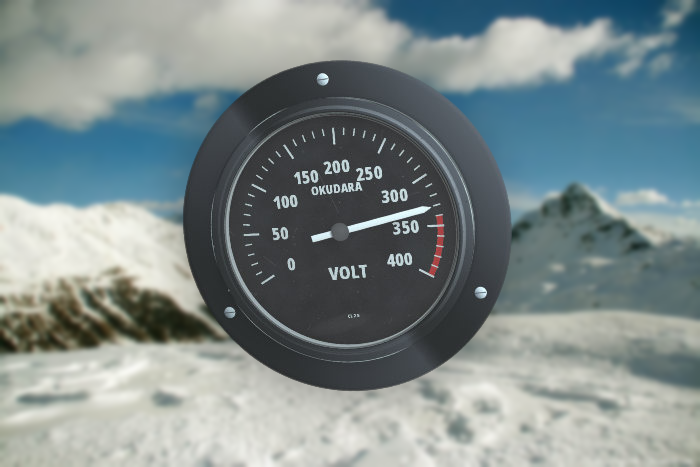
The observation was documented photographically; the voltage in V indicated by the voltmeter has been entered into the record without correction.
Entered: 330 V
